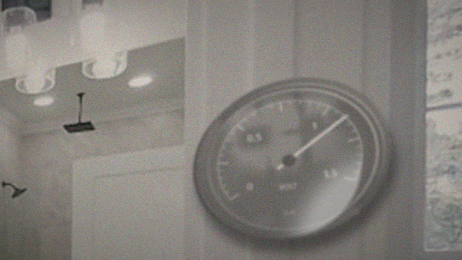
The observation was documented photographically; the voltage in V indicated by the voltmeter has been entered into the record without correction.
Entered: 1.1 V
